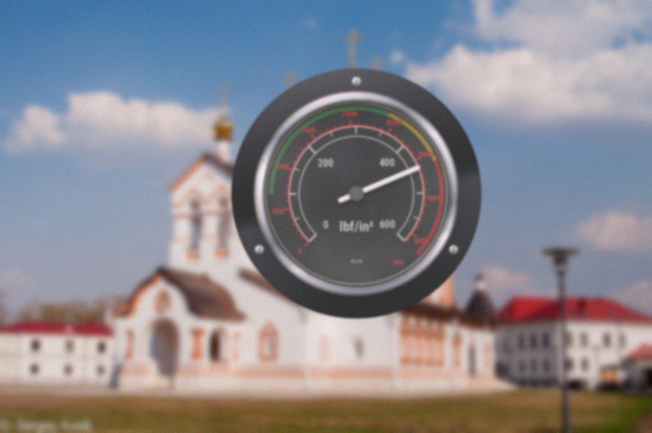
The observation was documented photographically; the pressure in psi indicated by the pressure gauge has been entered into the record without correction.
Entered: 450 psi
